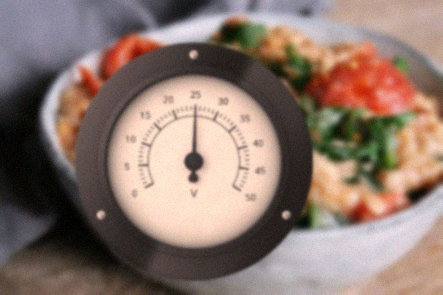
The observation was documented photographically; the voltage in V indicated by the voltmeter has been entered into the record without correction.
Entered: 25 V
